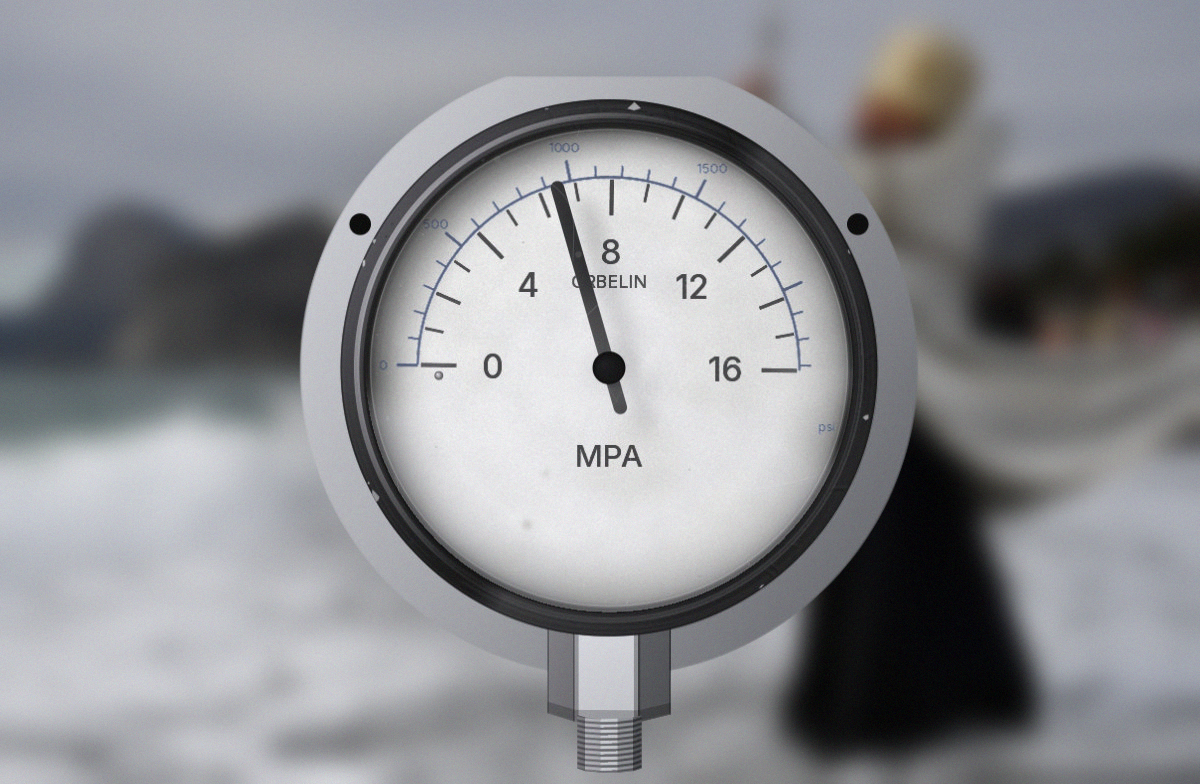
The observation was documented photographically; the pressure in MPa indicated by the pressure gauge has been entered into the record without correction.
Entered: 6.5 MPa
